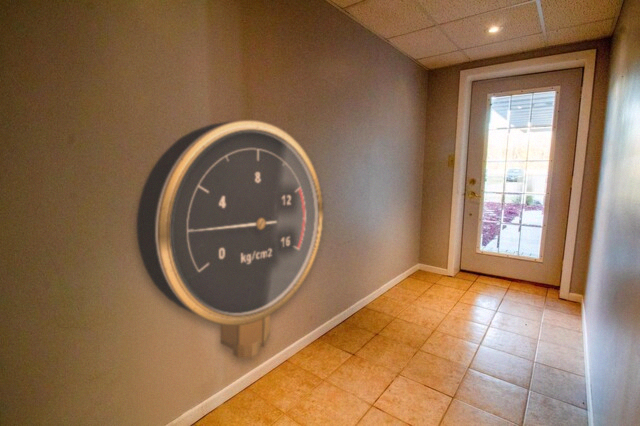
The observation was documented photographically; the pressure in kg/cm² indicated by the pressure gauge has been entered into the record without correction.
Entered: 2 kg/cm²
